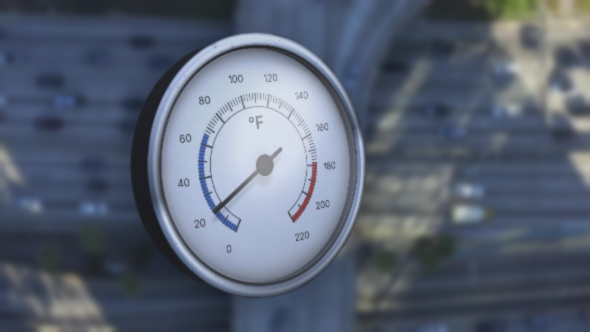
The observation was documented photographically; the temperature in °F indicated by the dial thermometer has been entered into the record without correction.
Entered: 20 °F
